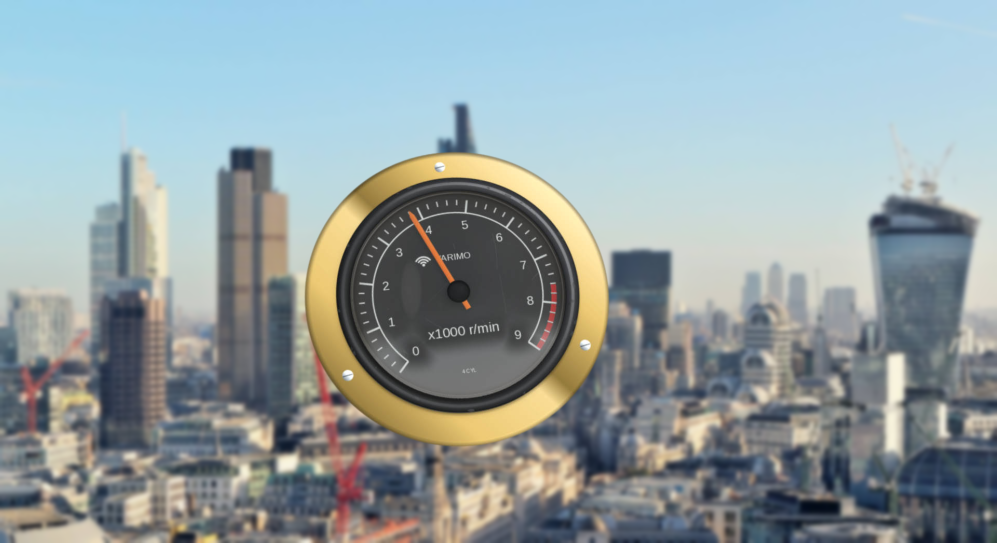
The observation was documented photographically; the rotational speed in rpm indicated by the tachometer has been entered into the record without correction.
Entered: 3800 rpm
